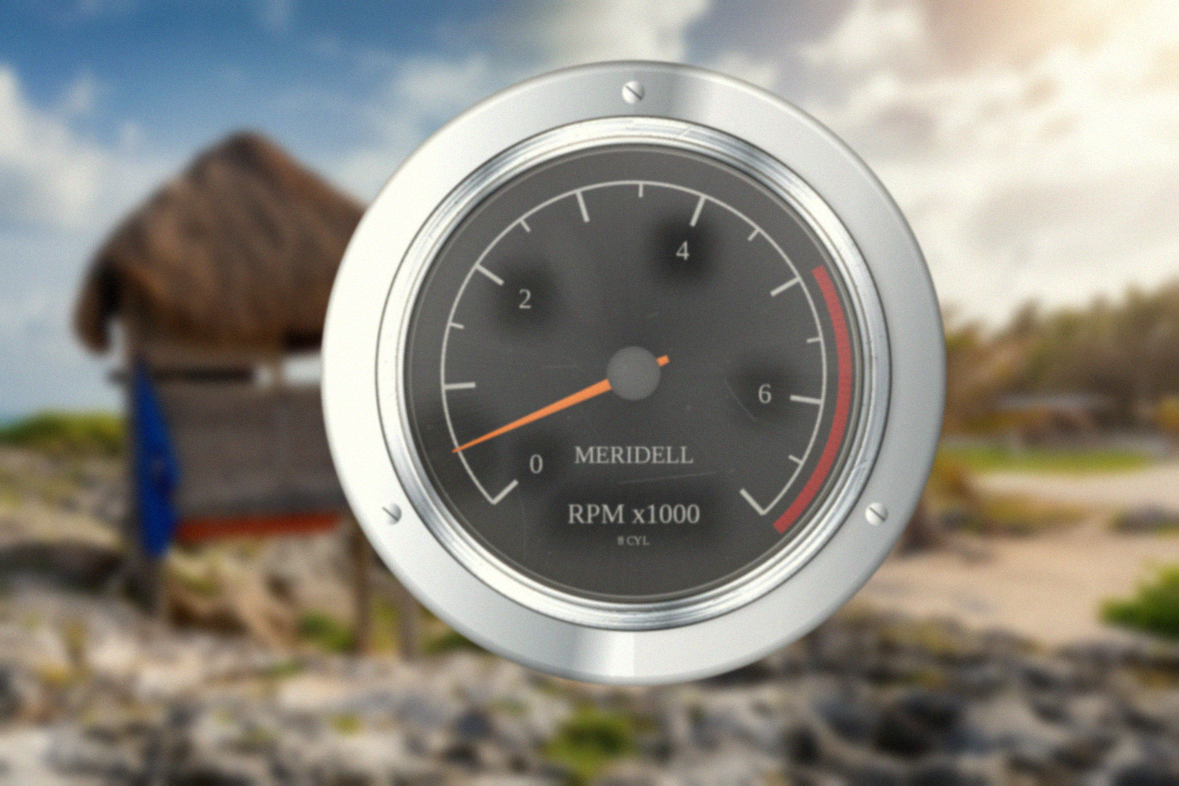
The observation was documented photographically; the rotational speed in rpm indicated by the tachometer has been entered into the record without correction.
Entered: 500 rpm
